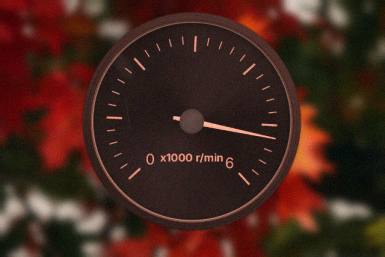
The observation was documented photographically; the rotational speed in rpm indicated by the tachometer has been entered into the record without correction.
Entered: 5200 rpm
